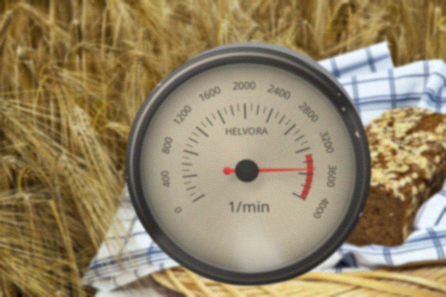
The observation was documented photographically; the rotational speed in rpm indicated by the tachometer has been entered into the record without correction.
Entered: 3500 rpm
